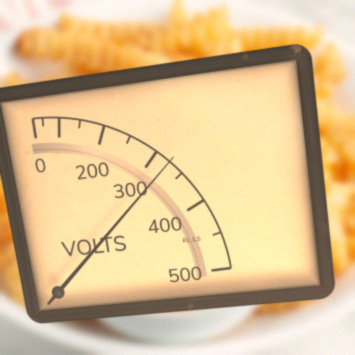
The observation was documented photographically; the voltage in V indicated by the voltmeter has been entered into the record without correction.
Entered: 325 V
